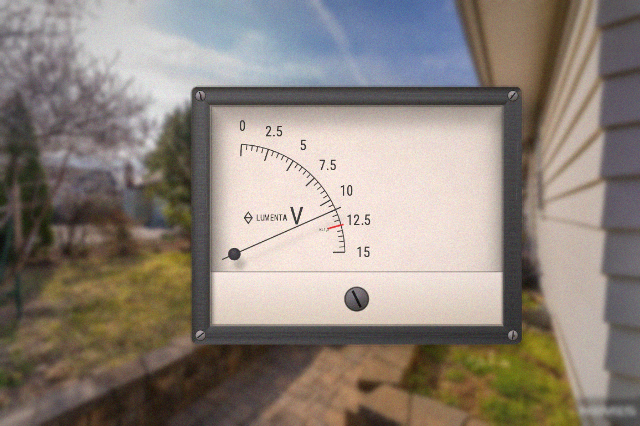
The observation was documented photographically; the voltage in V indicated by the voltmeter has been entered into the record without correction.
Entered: 11 V
